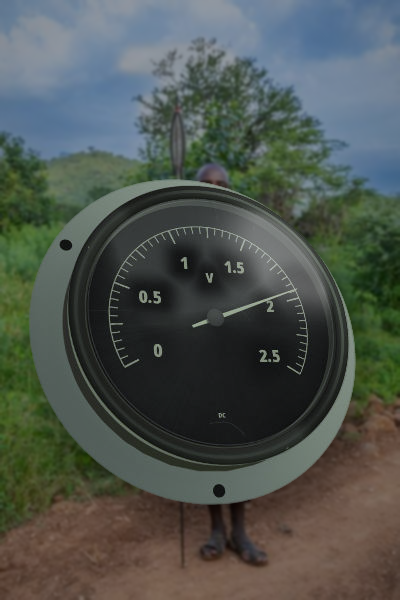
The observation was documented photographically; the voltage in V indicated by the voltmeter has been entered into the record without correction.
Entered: 1.95 V
